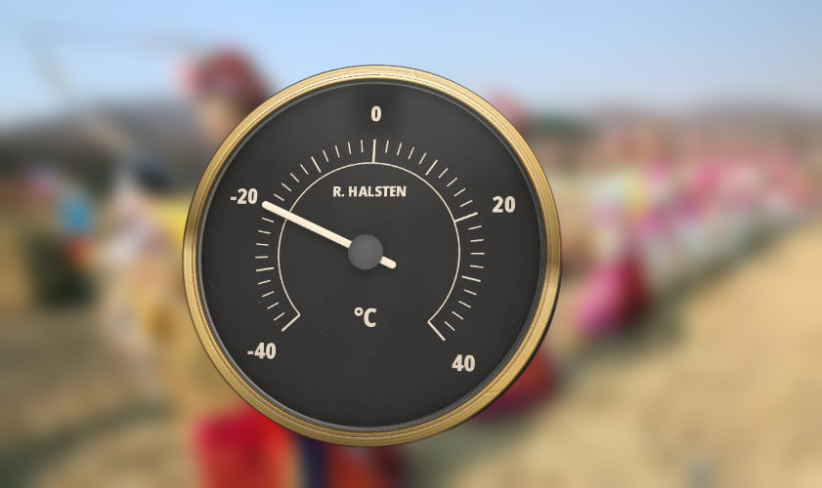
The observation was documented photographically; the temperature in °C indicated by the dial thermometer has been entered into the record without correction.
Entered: -20 °C
